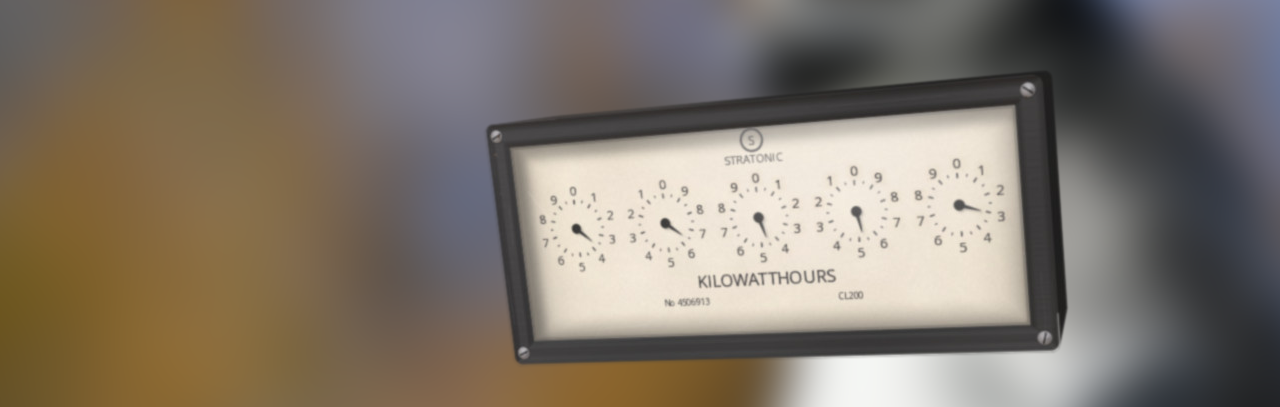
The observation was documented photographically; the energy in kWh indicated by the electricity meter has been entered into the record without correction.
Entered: 36453 kWh
